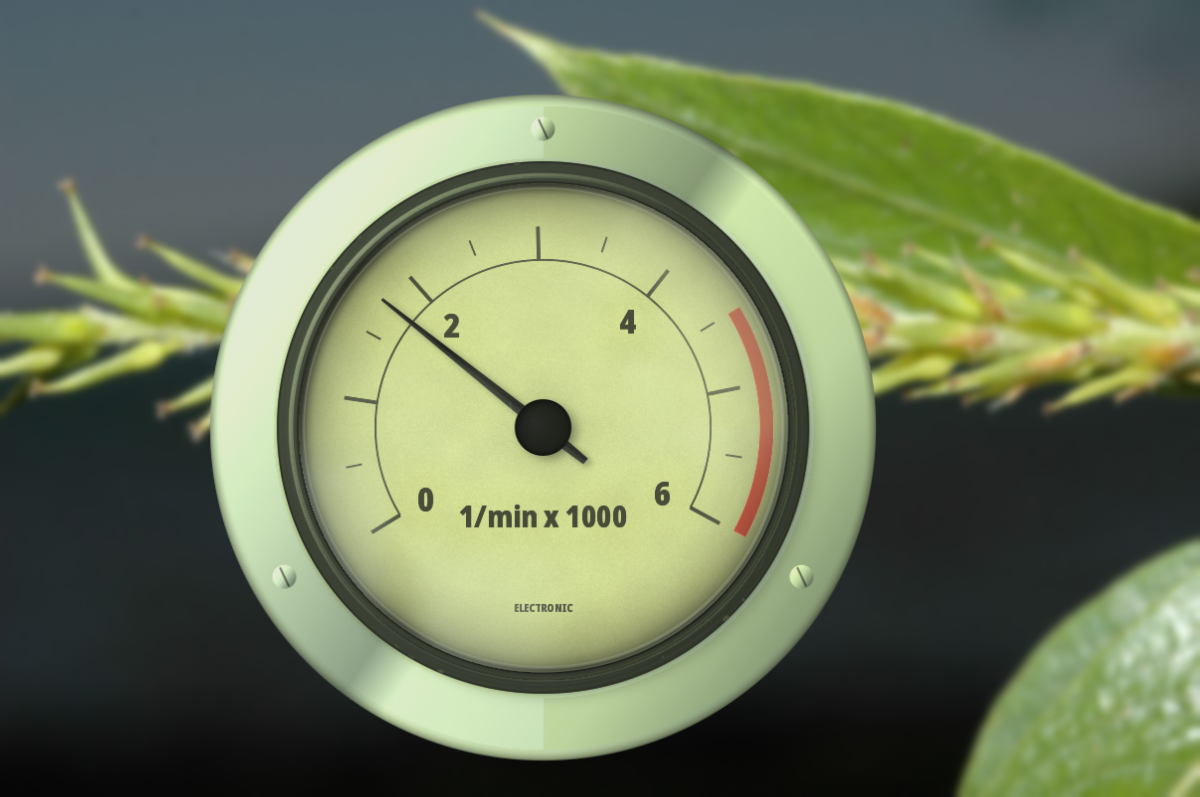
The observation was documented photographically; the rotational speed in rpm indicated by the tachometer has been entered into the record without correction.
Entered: 1750 rpm
